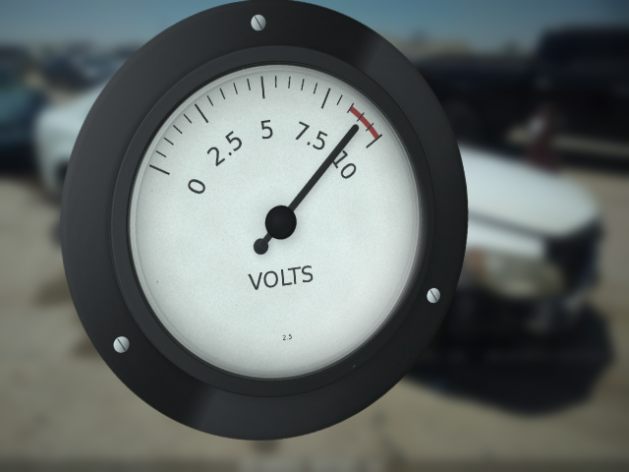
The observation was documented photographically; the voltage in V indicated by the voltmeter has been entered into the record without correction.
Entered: 9 V
